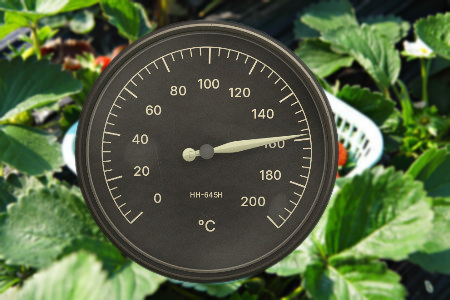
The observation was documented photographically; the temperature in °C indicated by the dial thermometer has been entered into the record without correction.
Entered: 158 °C
